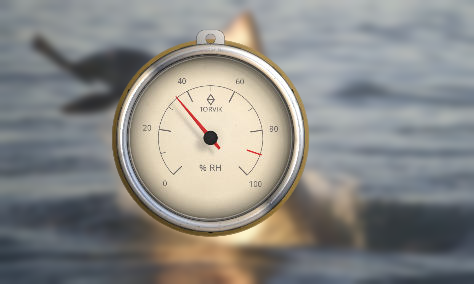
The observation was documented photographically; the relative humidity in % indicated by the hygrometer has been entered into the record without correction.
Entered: 35 %
